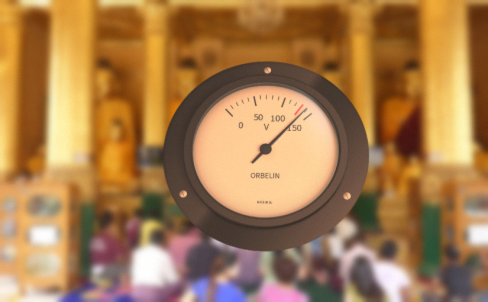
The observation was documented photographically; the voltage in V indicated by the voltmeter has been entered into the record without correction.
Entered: 140 V
